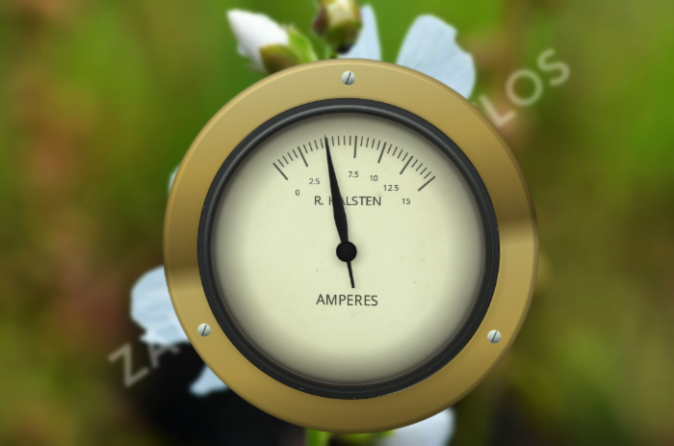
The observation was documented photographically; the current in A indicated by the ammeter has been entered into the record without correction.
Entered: 5 A
